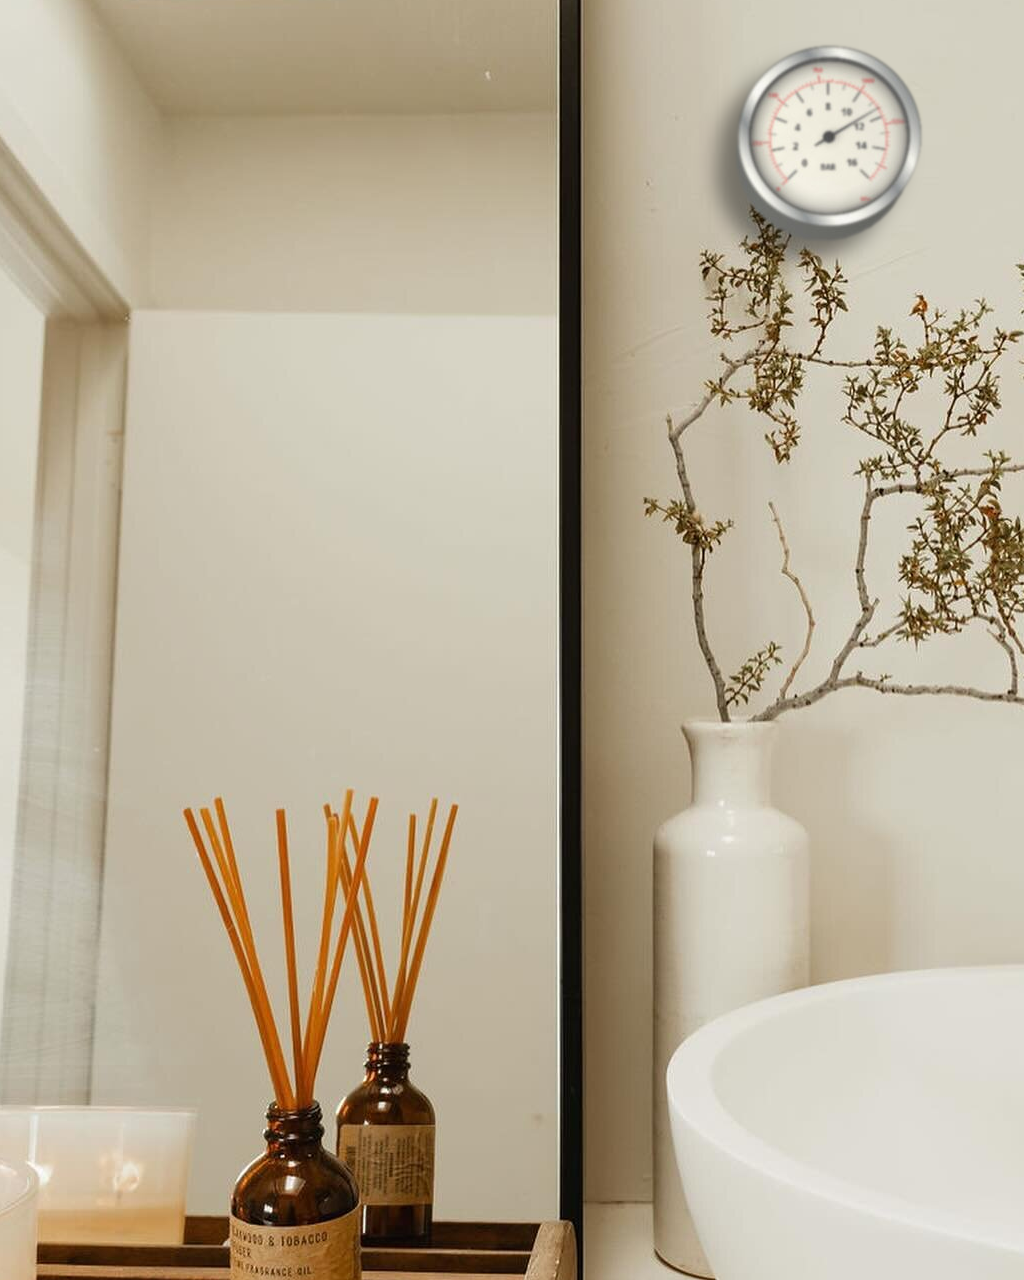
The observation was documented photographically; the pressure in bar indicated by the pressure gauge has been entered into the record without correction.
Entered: 11.5 bar
